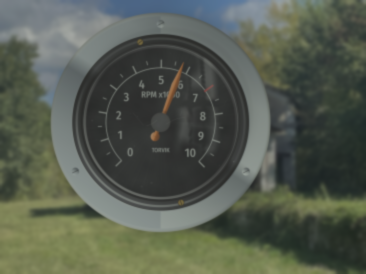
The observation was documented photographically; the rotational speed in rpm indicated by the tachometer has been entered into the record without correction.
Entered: 5750 rpm
